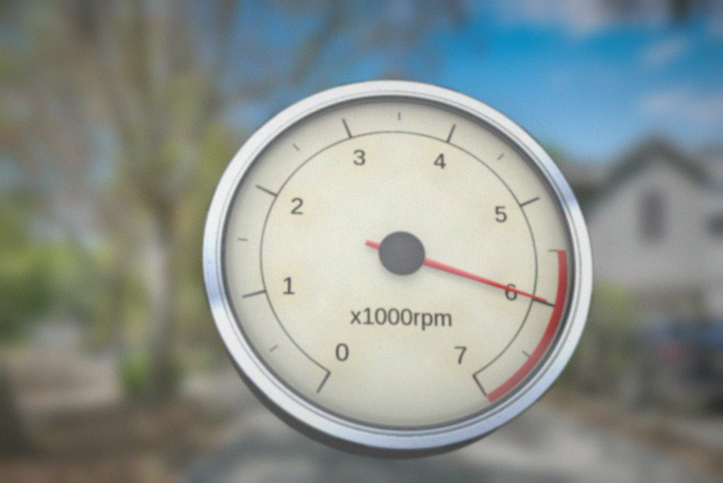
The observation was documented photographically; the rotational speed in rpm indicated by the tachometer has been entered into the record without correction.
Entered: 6000 rpm
